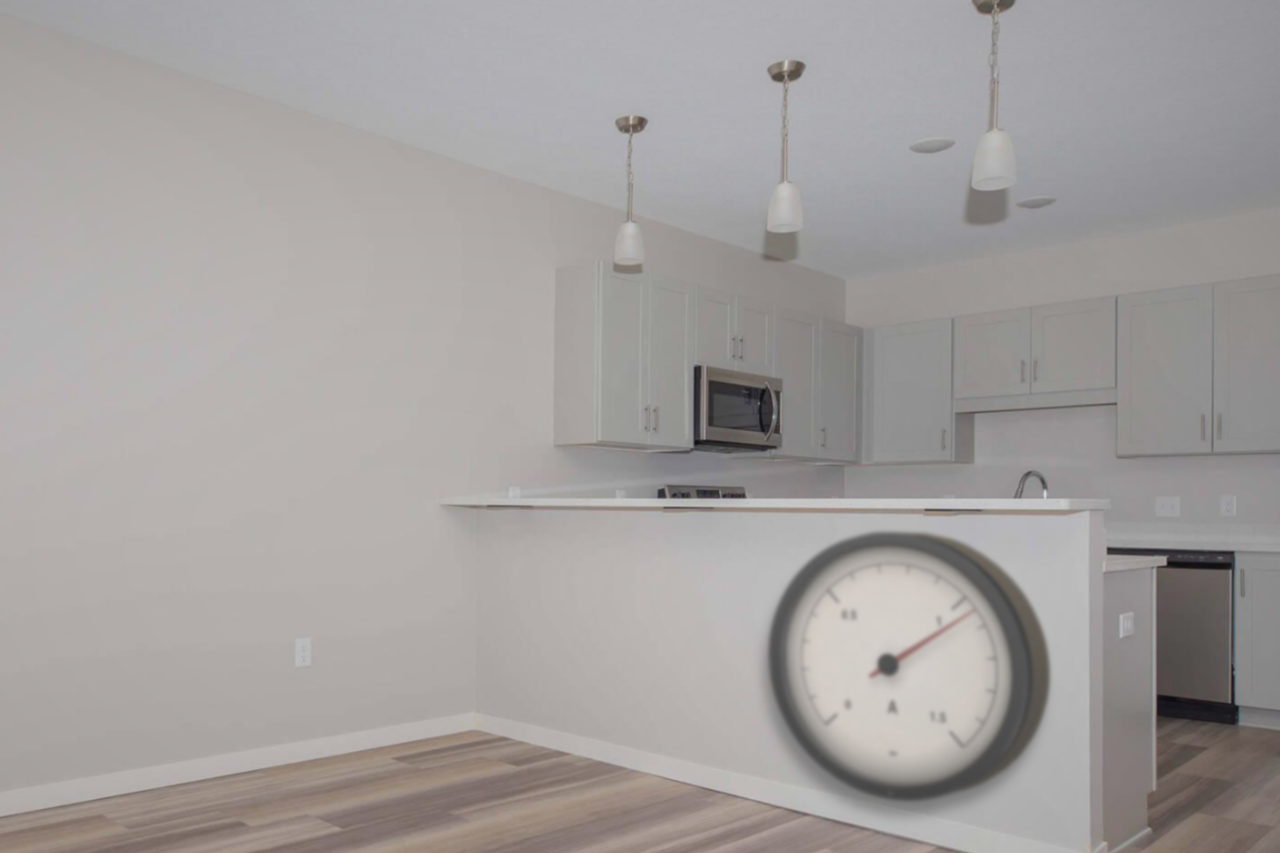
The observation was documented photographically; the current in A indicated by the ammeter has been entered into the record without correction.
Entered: 1.05 A
